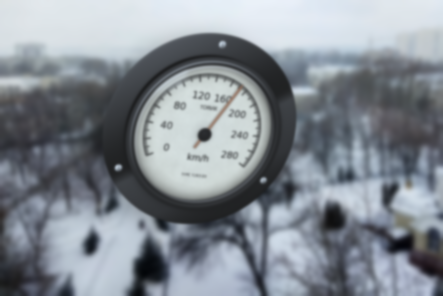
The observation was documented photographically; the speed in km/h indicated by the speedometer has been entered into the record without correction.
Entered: 170 km/h
